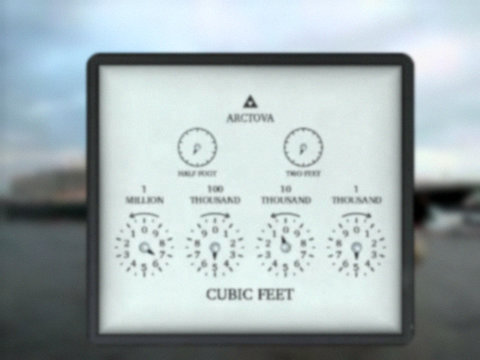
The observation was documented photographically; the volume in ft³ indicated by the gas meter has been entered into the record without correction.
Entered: 650500 ft³
